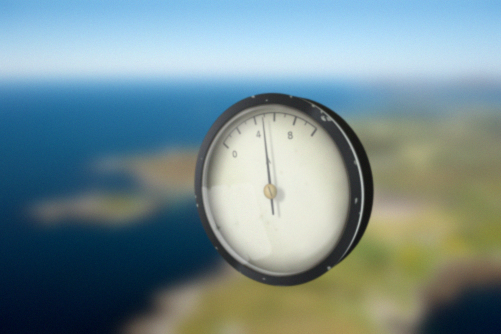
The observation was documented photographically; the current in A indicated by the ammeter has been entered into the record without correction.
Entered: 5 A
